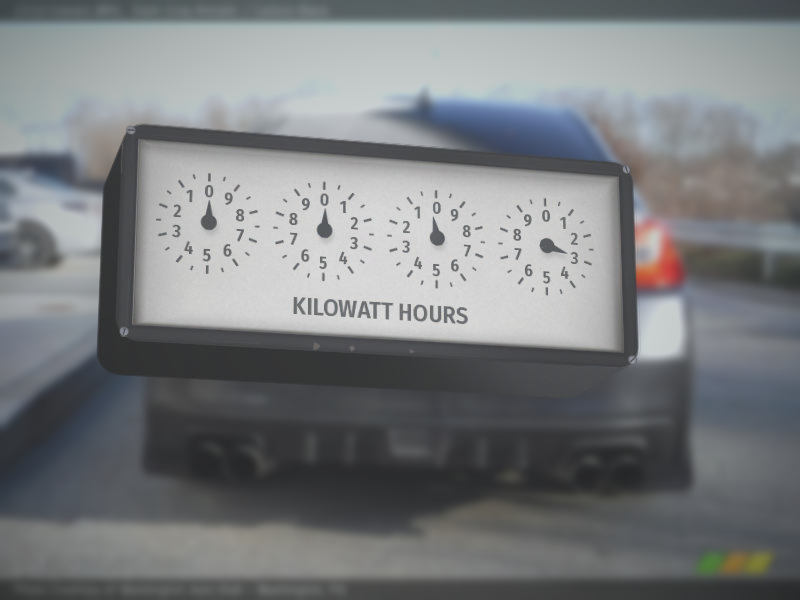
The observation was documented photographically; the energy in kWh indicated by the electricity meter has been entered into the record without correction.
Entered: 3 kWh
